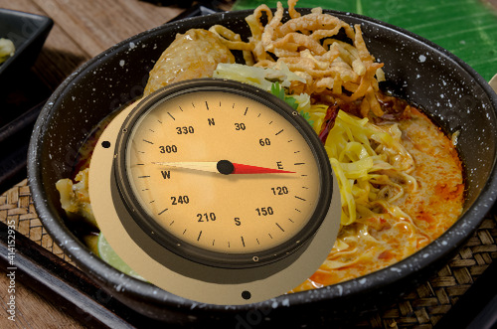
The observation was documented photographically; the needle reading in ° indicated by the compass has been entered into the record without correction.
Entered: 100 °
